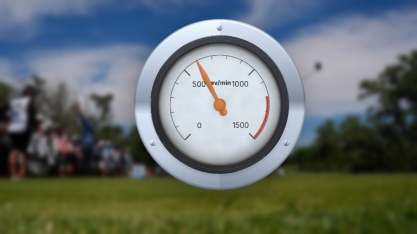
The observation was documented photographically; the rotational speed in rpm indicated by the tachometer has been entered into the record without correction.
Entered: 600 rpm
